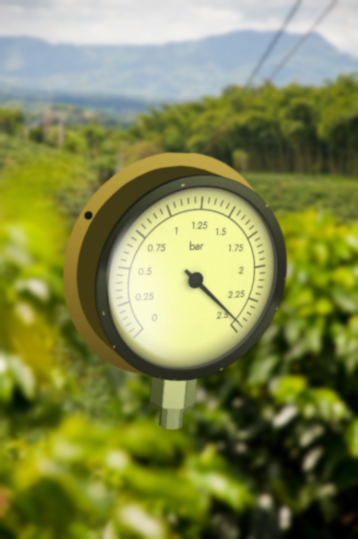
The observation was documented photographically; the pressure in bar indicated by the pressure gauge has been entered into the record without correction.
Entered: 2.45 bar
